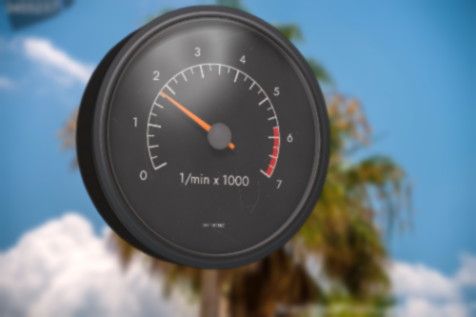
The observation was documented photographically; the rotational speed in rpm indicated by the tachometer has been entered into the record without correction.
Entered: 1750 rpm
